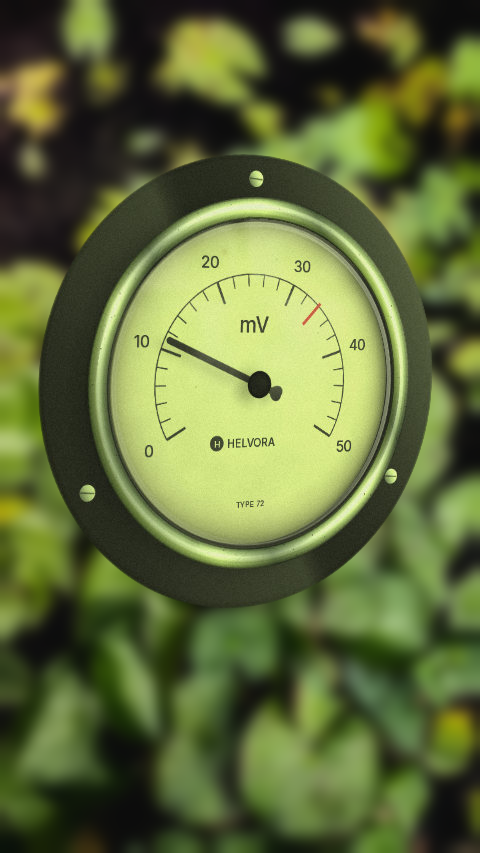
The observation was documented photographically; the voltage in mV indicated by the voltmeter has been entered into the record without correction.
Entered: 11 mV
